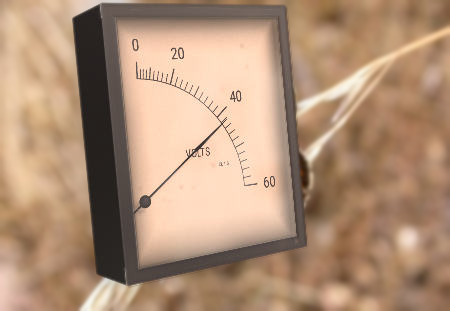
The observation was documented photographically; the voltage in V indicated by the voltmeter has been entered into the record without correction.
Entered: 42 V
